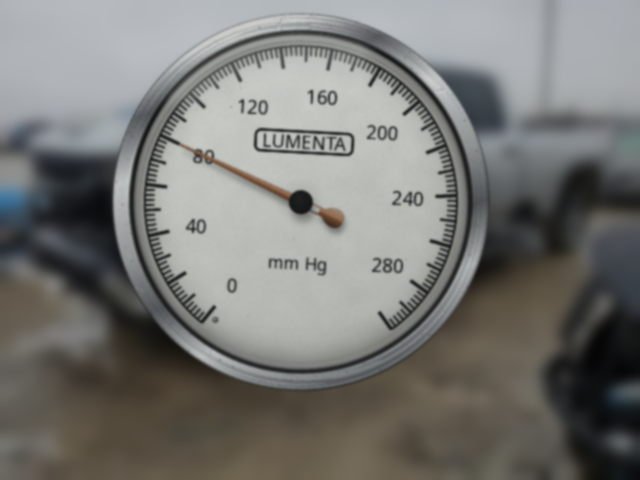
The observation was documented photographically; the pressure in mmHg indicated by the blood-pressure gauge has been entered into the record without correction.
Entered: 80 mmHg
